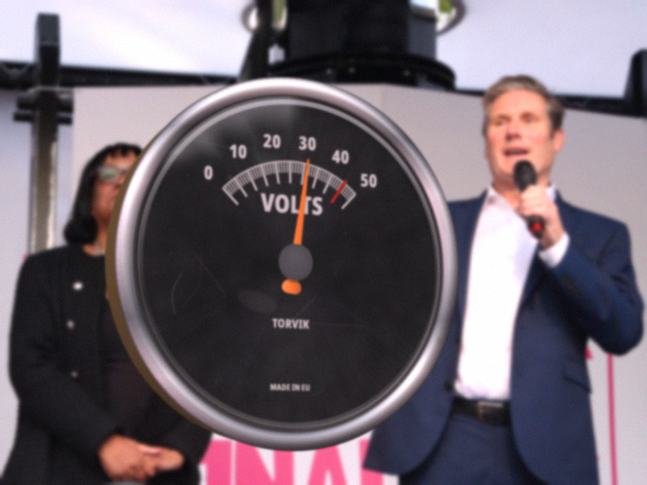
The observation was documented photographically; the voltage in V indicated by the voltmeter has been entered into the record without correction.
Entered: 30 V
